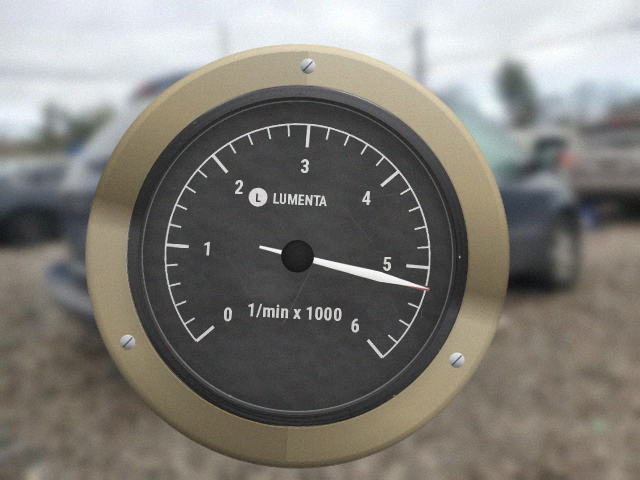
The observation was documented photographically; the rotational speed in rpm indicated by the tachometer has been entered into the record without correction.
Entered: 5200 rpm
